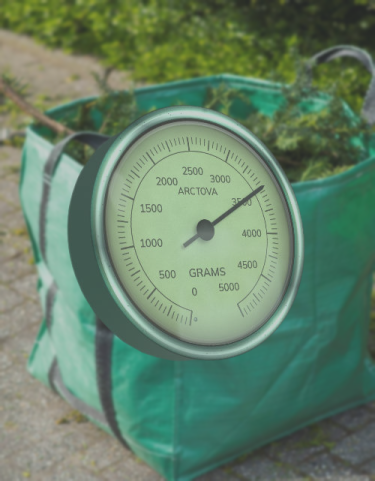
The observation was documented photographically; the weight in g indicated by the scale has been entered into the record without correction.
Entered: 3500 g
